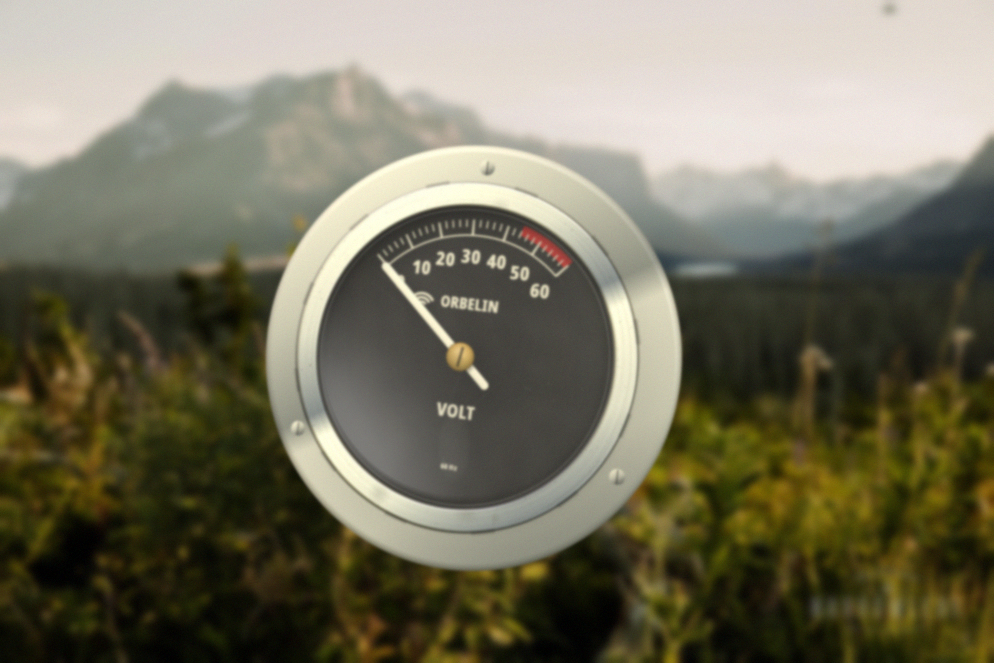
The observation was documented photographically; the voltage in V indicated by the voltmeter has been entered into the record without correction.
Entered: 0 V
